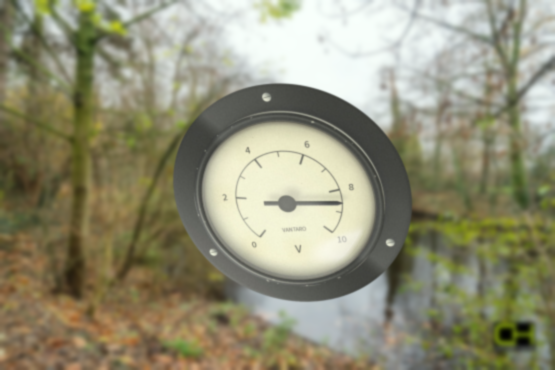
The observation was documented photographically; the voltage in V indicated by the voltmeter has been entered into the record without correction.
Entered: 8.5 V
